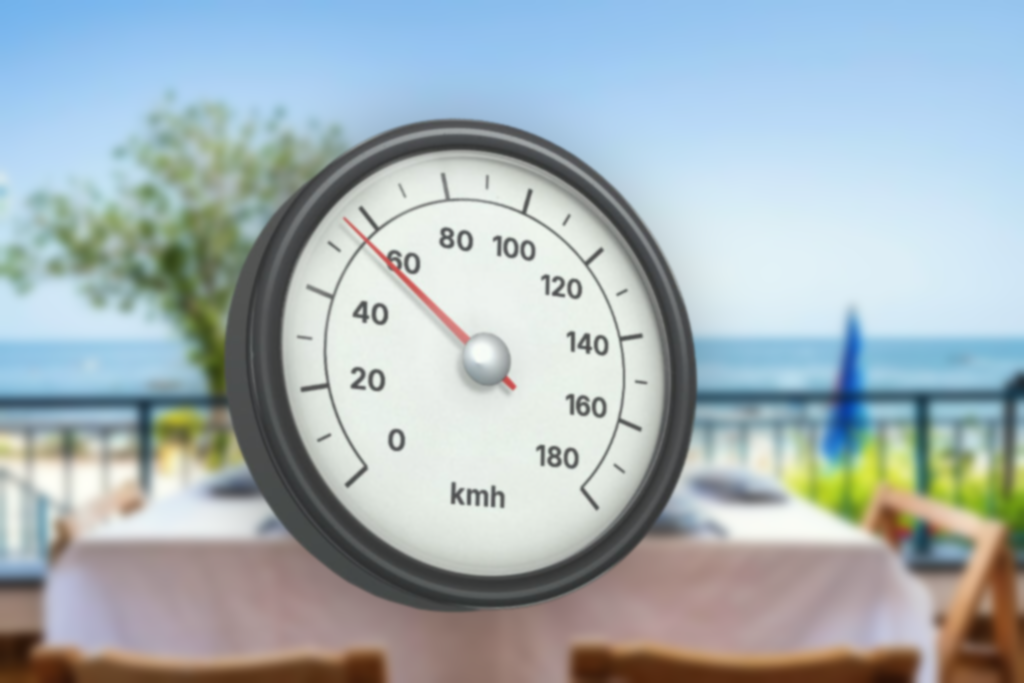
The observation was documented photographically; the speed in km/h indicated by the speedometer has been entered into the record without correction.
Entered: 55 km/h
